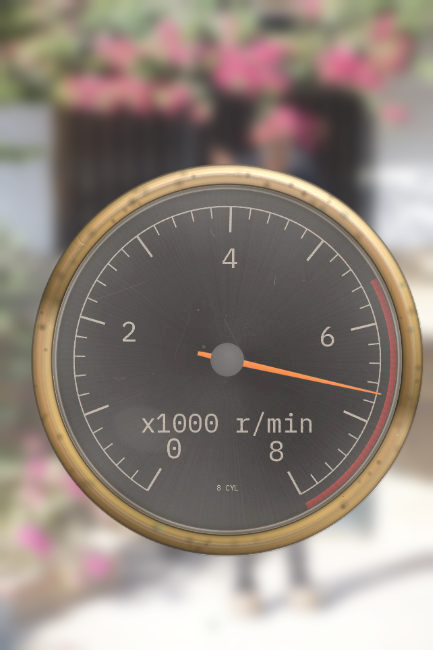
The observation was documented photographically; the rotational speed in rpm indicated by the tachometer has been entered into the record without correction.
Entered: 6700 rpm
